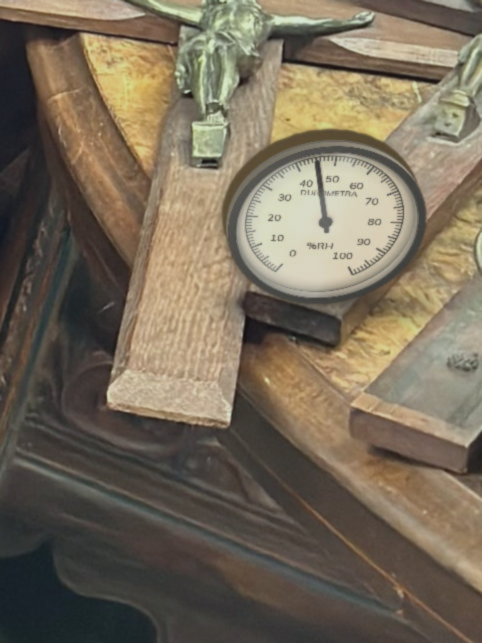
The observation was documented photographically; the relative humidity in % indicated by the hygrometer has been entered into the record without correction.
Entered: 45 %
